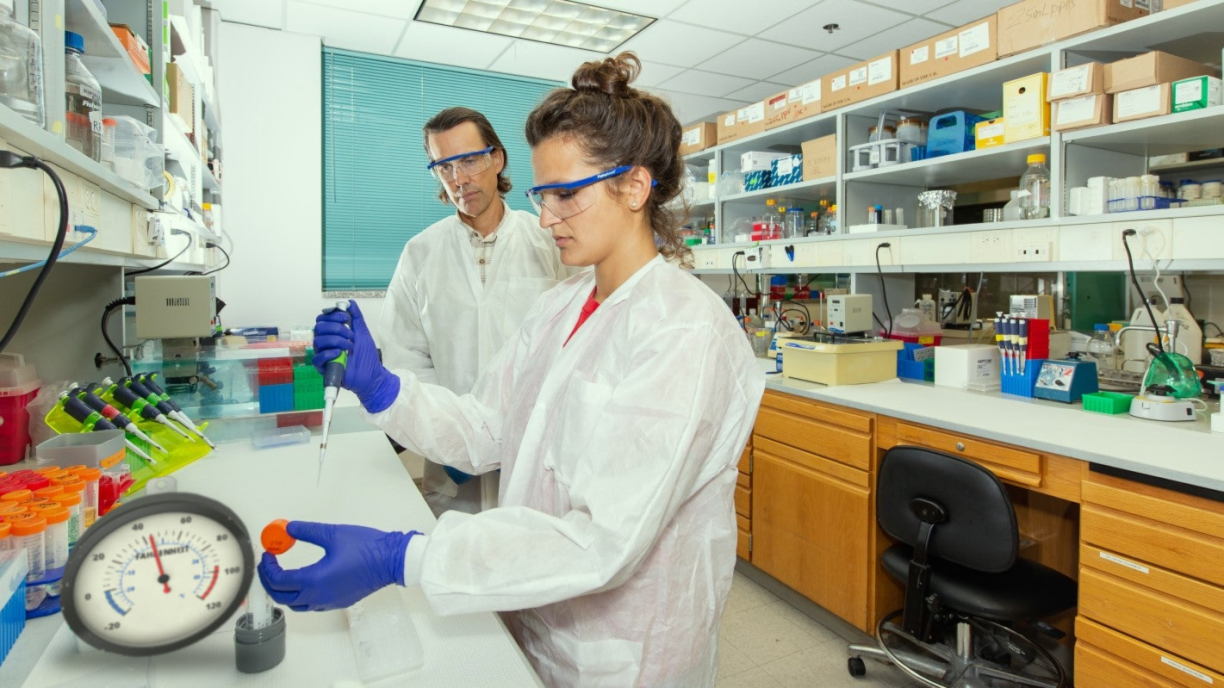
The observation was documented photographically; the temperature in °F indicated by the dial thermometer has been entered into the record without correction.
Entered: 44 °F
